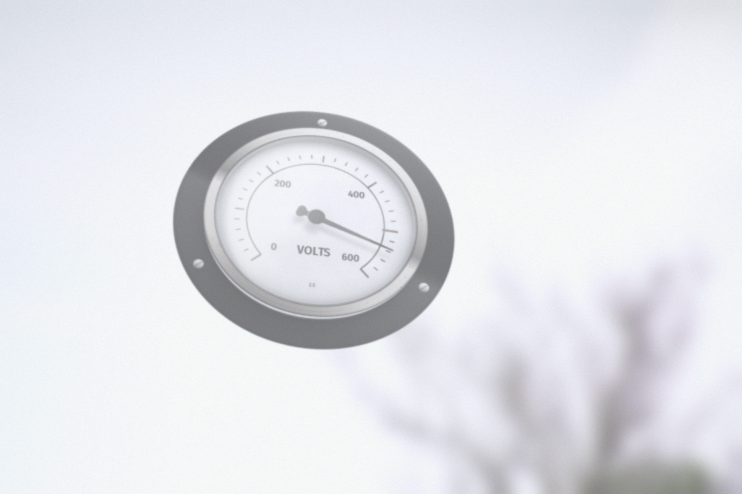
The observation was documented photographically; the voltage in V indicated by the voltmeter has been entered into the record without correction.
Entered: 540 V
